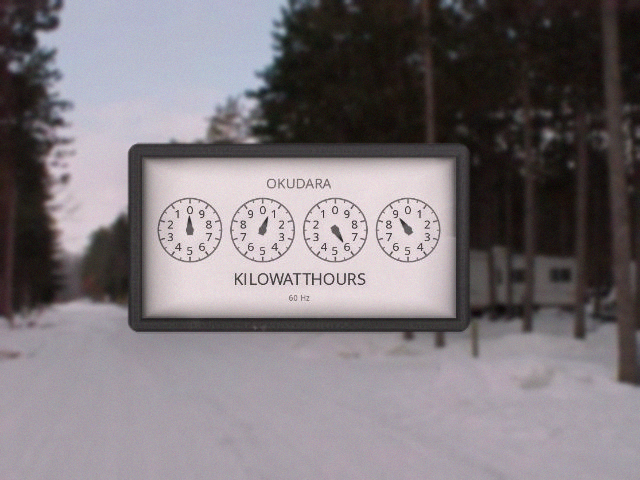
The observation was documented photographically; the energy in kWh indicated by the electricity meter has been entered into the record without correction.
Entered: 59 kWh
